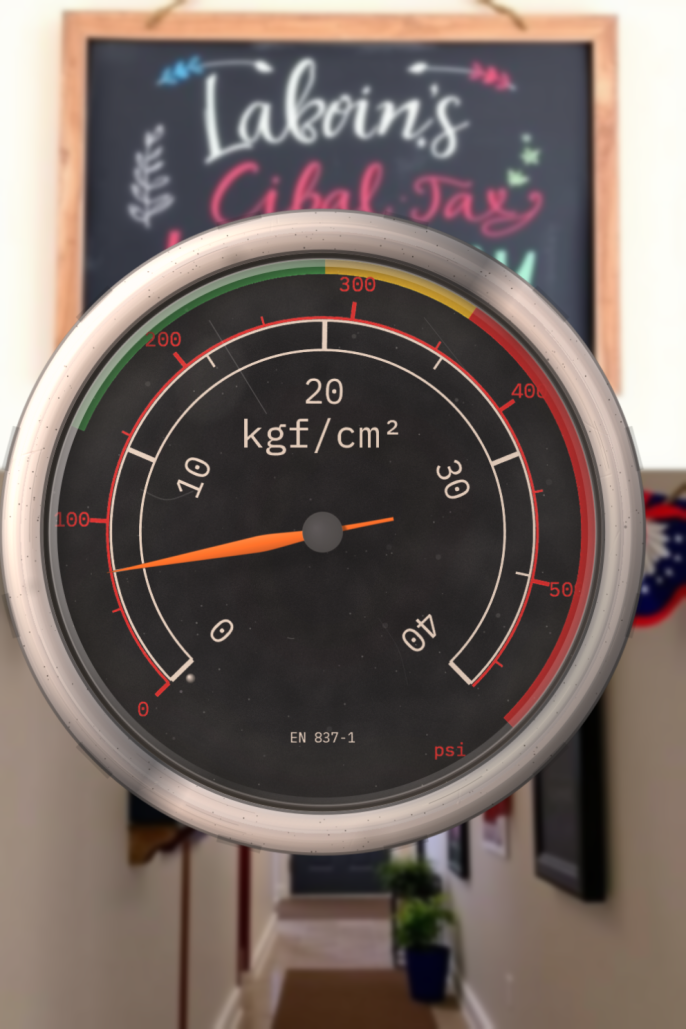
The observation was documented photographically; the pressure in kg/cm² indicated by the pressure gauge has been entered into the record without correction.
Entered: 5 kg/cm²
